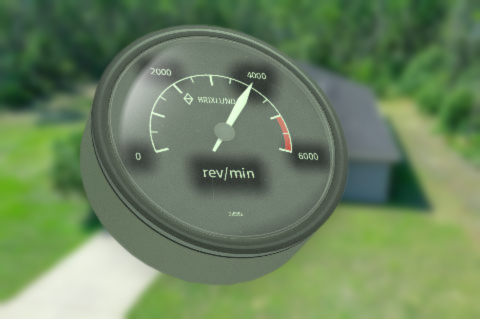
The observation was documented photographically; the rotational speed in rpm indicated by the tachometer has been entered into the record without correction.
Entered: 4000 rpm
